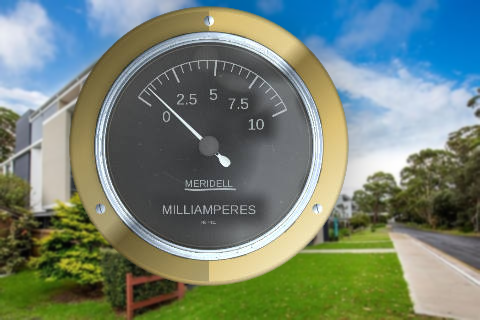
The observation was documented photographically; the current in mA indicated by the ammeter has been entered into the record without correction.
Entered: 0.75 mA
